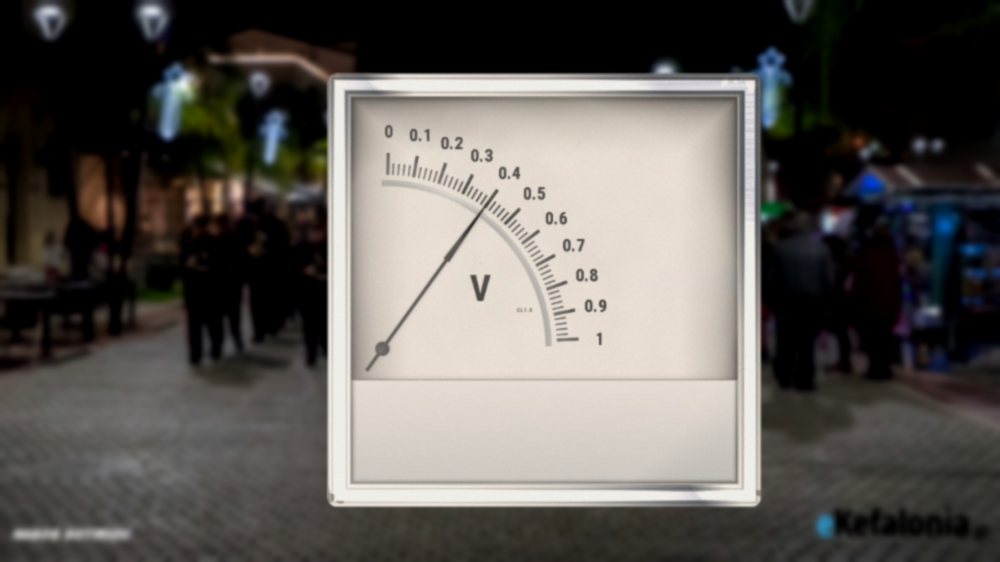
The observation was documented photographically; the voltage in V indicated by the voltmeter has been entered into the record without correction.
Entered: 0.4 V
